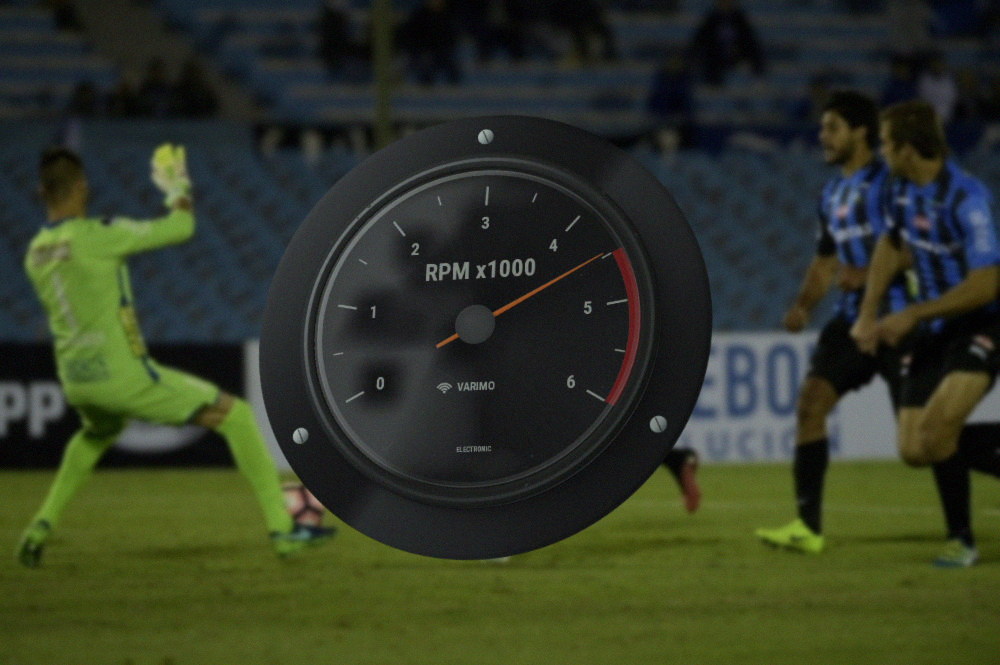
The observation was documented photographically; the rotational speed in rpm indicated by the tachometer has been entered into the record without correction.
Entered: 4500 rpm
